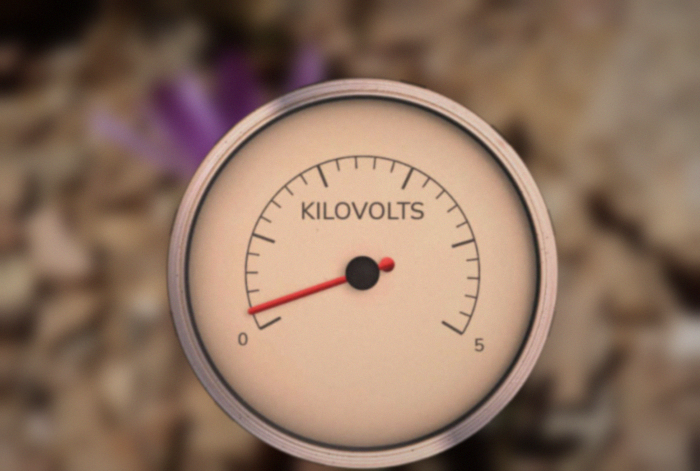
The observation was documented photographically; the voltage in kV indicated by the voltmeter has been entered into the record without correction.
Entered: 0.2 kV
